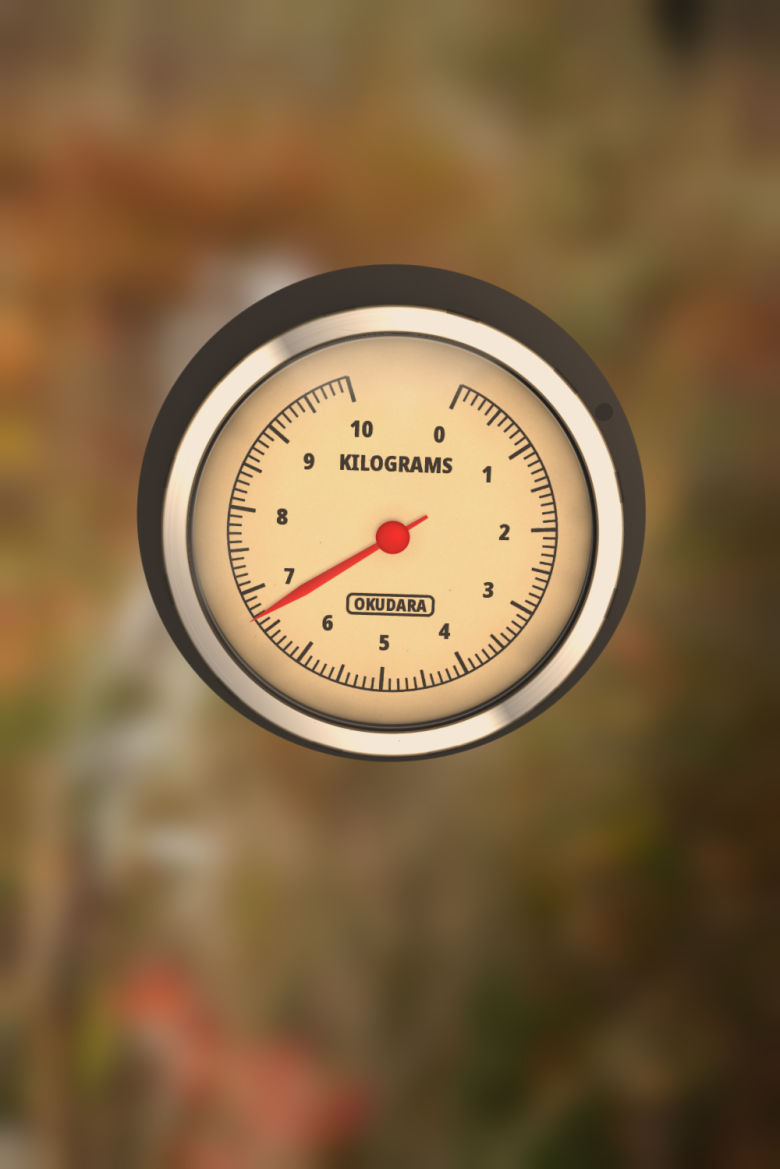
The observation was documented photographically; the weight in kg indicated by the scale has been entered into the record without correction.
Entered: 6.7 kg
